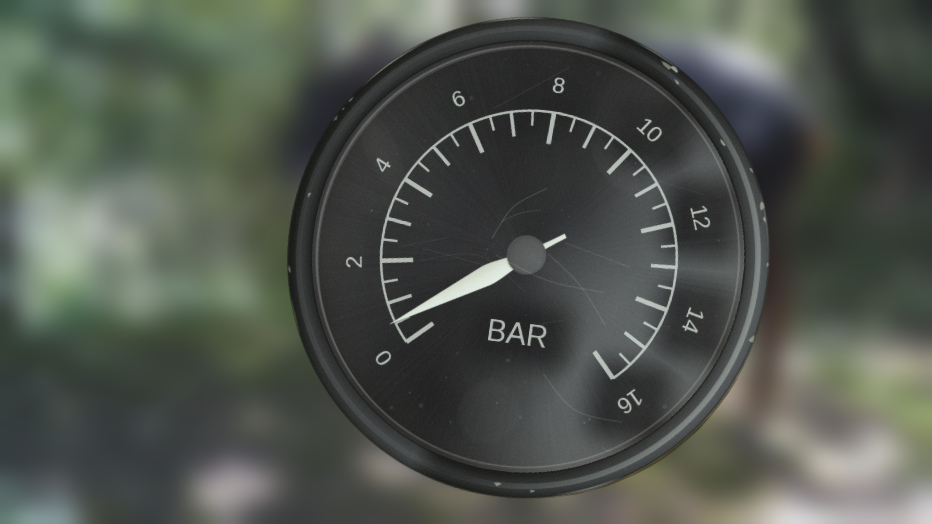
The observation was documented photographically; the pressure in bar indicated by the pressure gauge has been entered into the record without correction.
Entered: 0.5 bar
